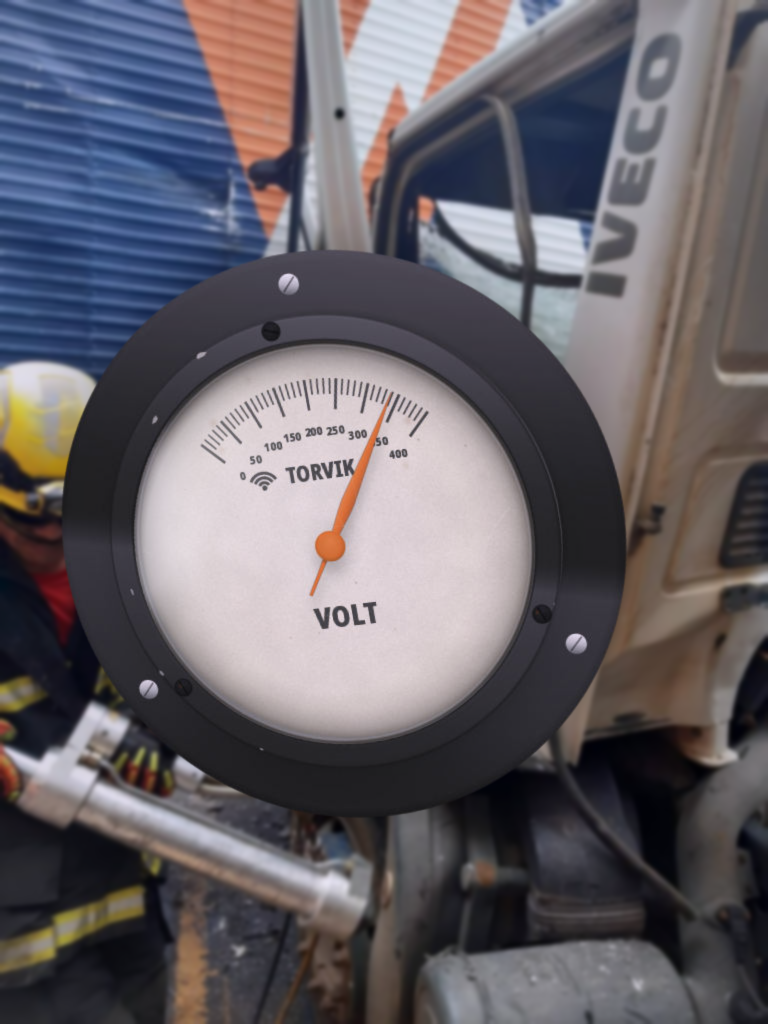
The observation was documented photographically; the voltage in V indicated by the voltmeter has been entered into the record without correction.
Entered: 340 V
